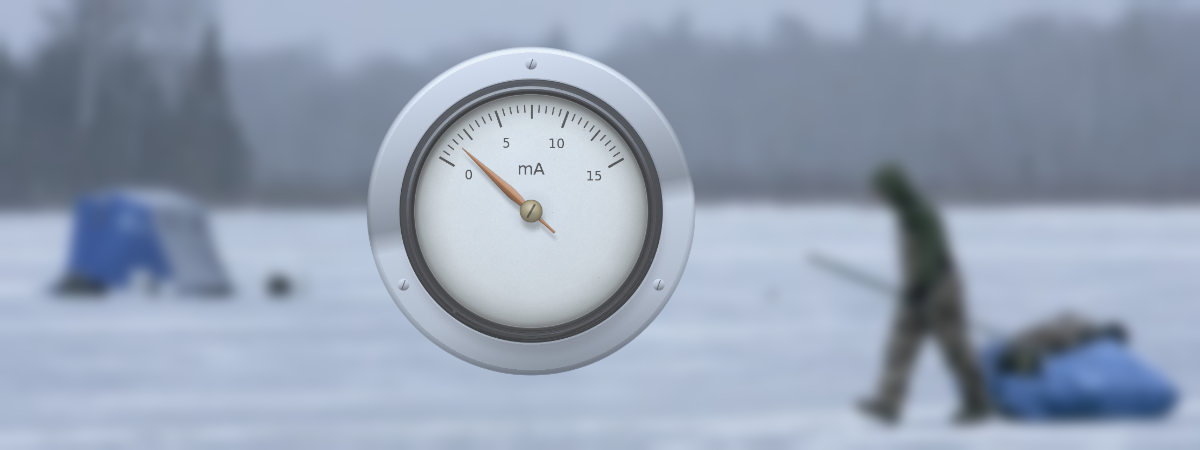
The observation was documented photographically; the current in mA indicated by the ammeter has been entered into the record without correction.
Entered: 1.5 mA
